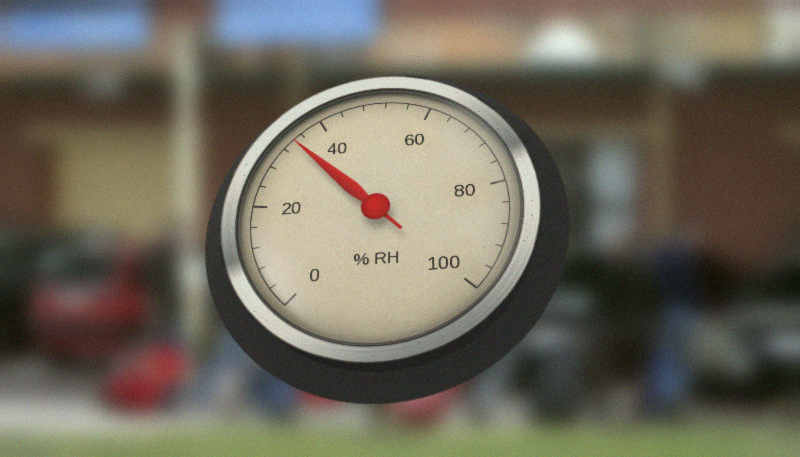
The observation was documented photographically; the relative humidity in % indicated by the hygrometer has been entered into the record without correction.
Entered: 34 %
